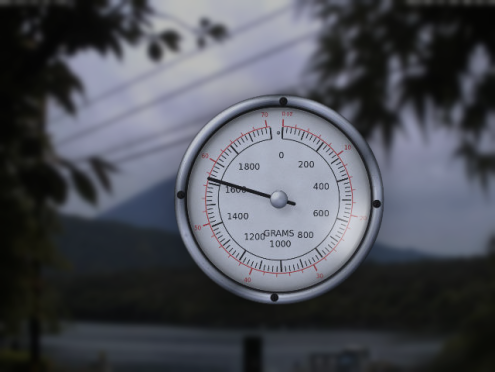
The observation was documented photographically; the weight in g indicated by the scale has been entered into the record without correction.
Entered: 1620 g
